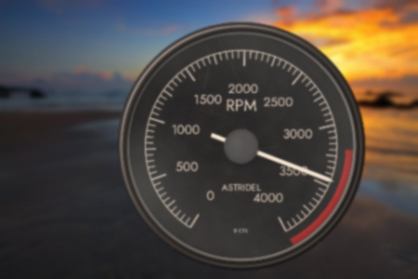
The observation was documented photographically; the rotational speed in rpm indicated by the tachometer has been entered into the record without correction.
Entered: 3450 rpm
